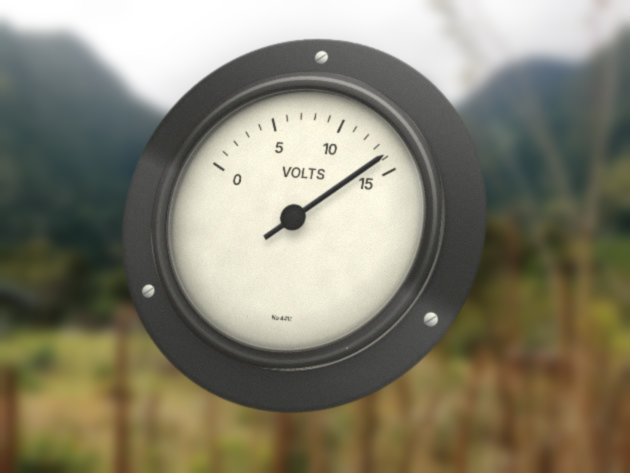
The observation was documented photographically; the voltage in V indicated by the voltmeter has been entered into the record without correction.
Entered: 14 V
